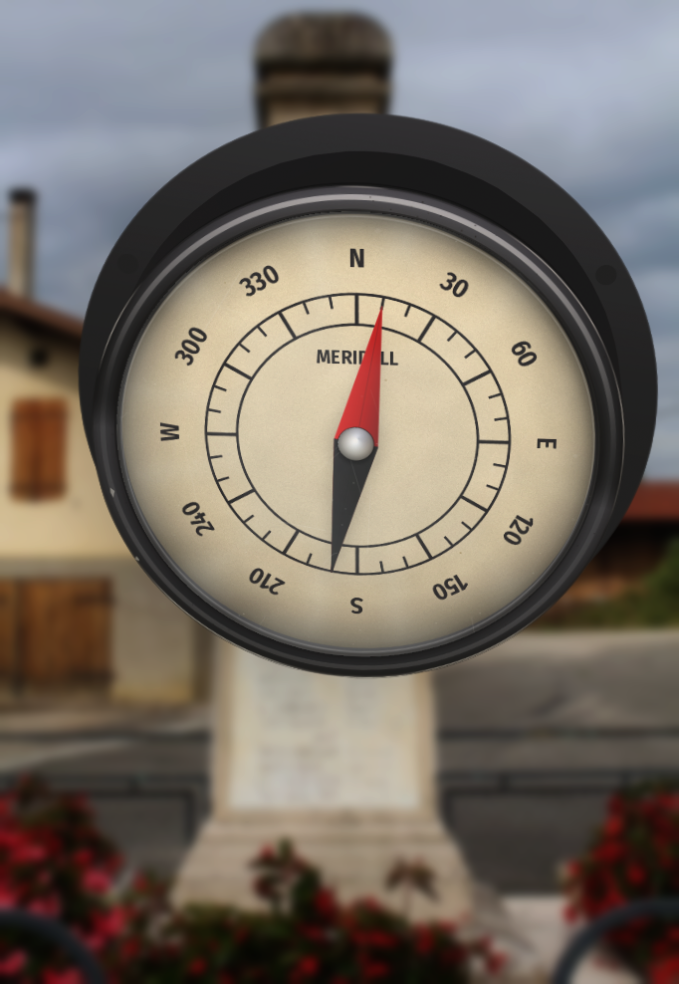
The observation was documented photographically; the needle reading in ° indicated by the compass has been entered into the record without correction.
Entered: 10 °
